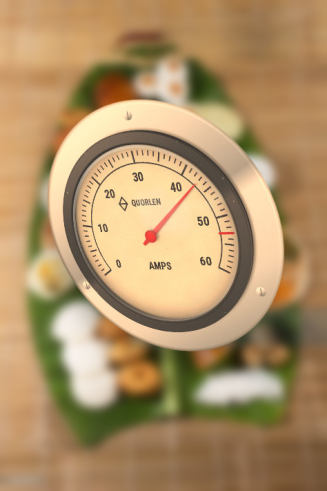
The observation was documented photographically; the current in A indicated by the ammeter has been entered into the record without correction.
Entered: 43 A
